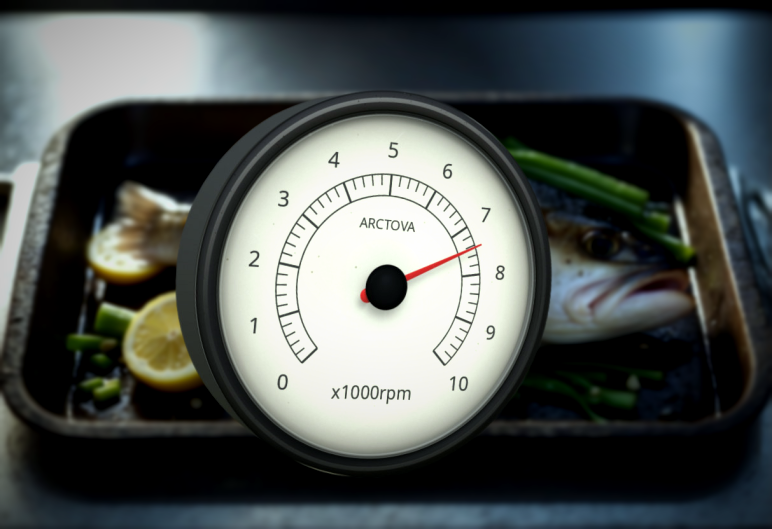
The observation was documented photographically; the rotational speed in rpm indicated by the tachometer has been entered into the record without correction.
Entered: 7400 rpm
